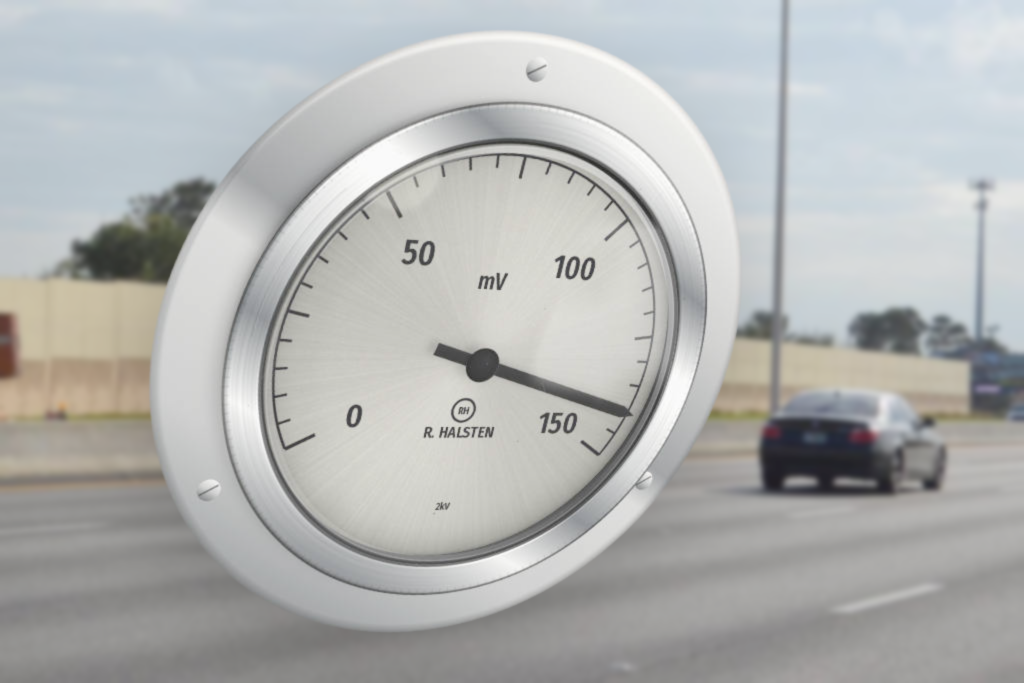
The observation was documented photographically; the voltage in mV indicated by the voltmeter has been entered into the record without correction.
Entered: 140 mV
